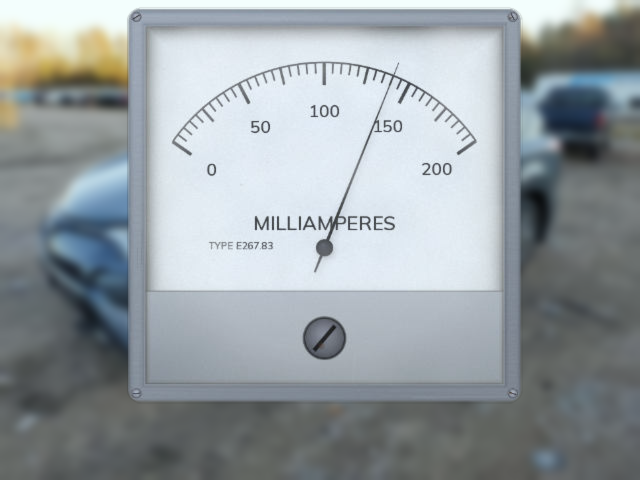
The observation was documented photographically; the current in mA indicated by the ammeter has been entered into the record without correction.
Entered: 140 mA
